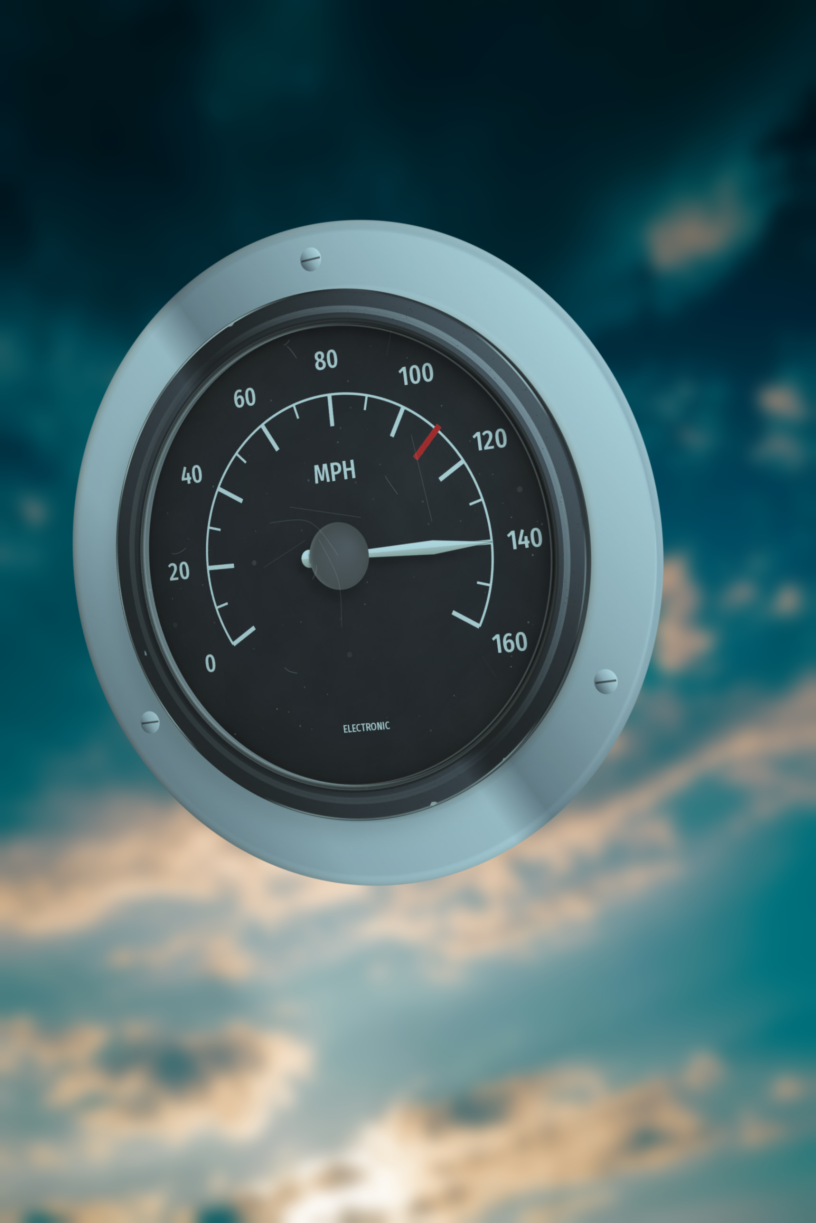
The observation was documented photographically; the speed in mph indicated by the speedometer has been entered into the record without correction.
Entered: 140 mph
